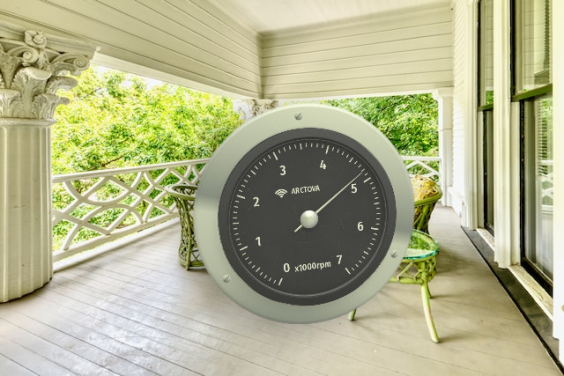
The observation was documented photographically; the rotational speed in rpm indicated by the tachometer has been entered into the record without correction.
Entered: 4800 rpm
